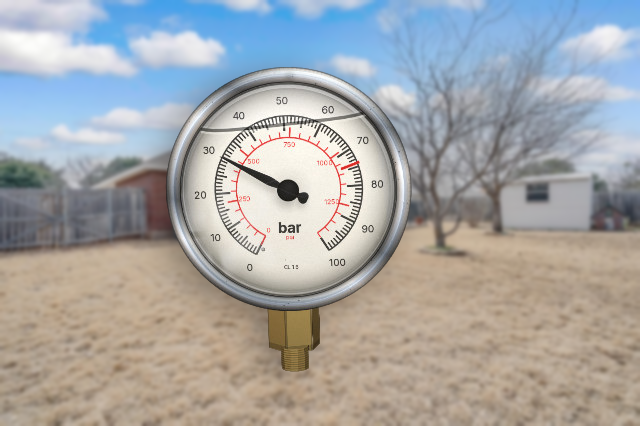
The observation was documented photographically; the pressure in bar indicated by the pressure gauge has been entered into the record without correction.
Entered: 30 bar
